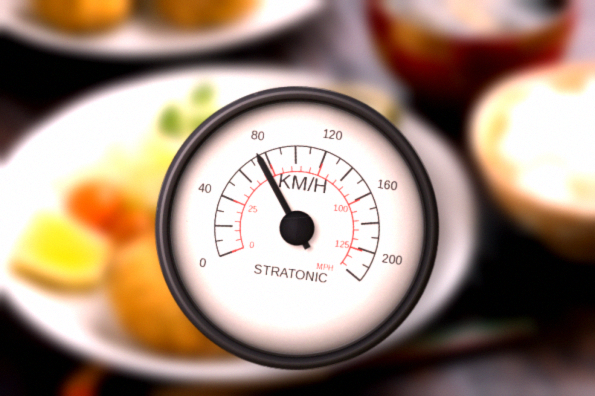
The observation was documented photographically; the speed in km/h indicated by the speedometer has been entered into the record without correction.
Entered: 75 km/h
